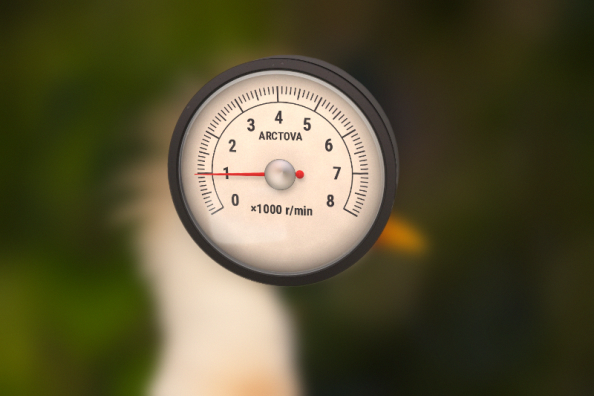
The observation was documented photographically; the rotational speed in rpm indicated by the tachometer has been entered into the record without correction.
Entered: 1000 rpm
